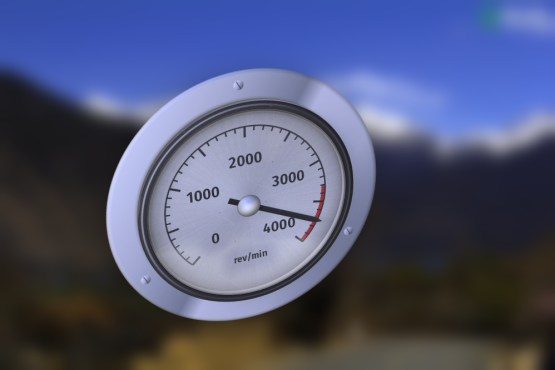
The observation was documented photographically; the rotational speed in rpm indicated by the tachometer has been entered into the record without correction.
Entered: 3700 rpm
